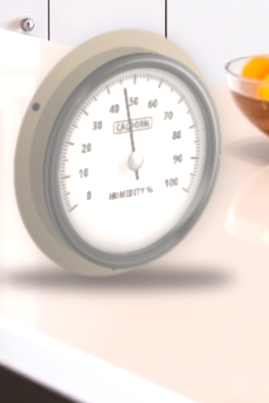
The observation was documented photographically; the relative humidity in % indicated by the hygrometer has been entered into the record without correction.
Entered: 45 %
